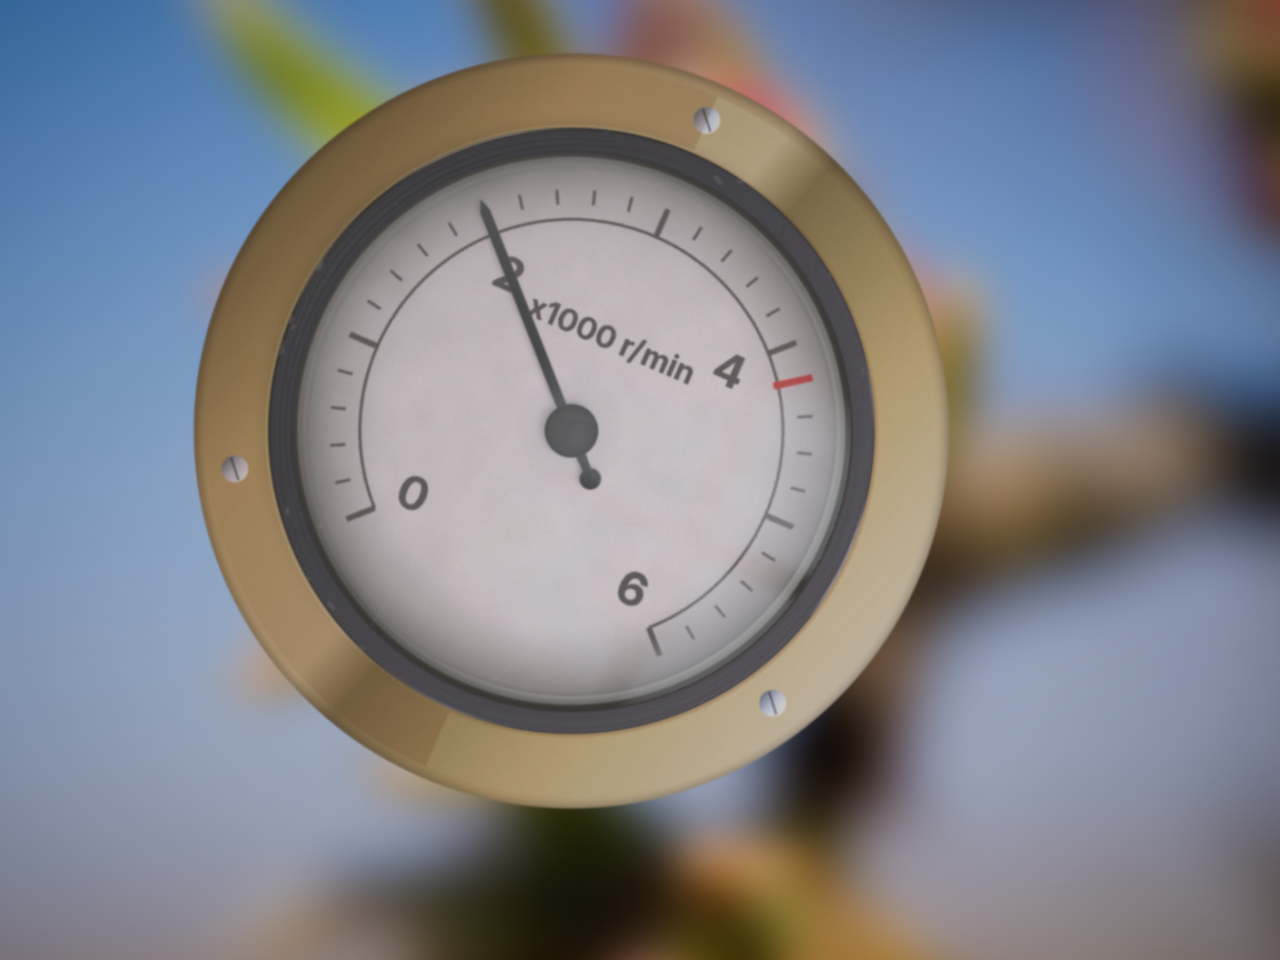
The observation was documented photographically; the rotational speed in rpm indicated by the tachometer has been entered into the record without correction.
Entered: 2000 rpm
